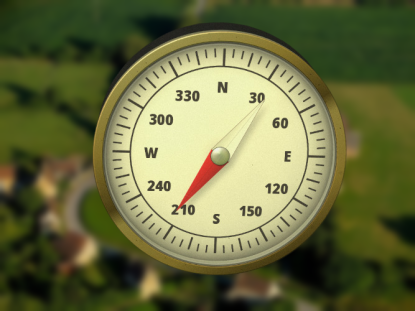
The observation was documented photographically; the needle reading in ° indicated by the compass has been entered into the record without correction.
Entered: 215 °
